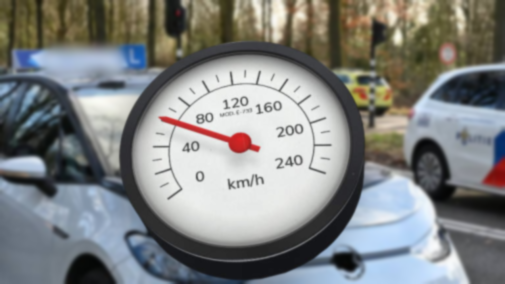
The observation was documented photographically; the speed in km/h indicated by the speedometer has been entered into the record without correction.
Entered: 60 km/h
